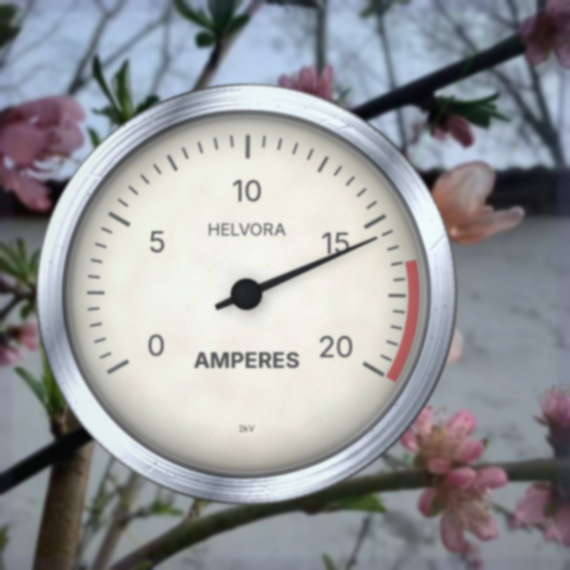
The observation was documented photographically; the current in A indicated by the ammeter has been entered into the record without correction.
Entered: 15.5 A
